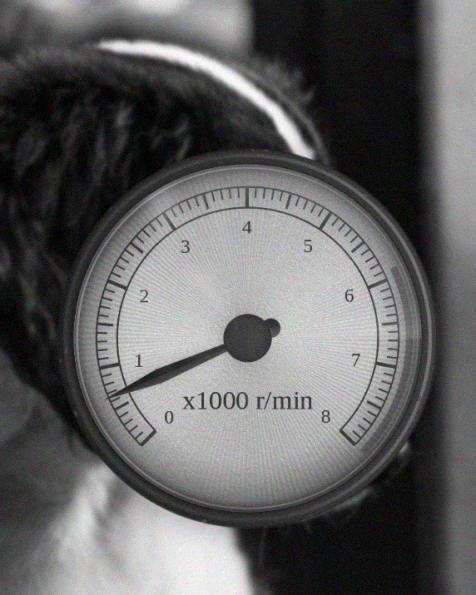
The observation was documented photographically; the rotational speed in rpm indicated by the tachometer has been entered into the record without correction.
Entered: 650 rpm
